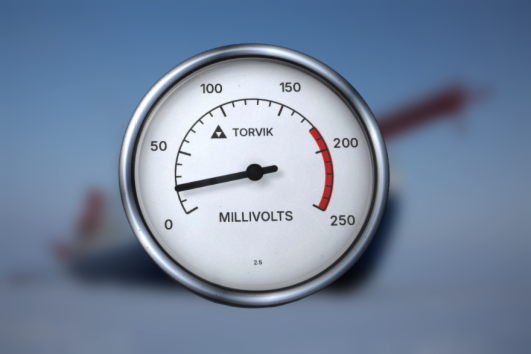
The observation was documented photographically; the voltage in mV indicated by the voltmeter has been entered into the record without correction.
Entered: 20 mV
